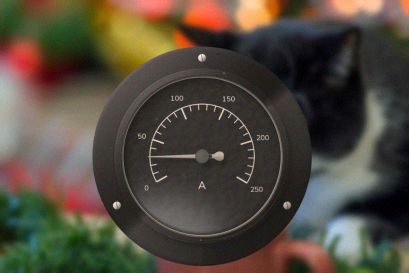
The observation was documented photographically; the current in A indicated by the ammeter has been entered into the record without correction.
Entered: 30 A
